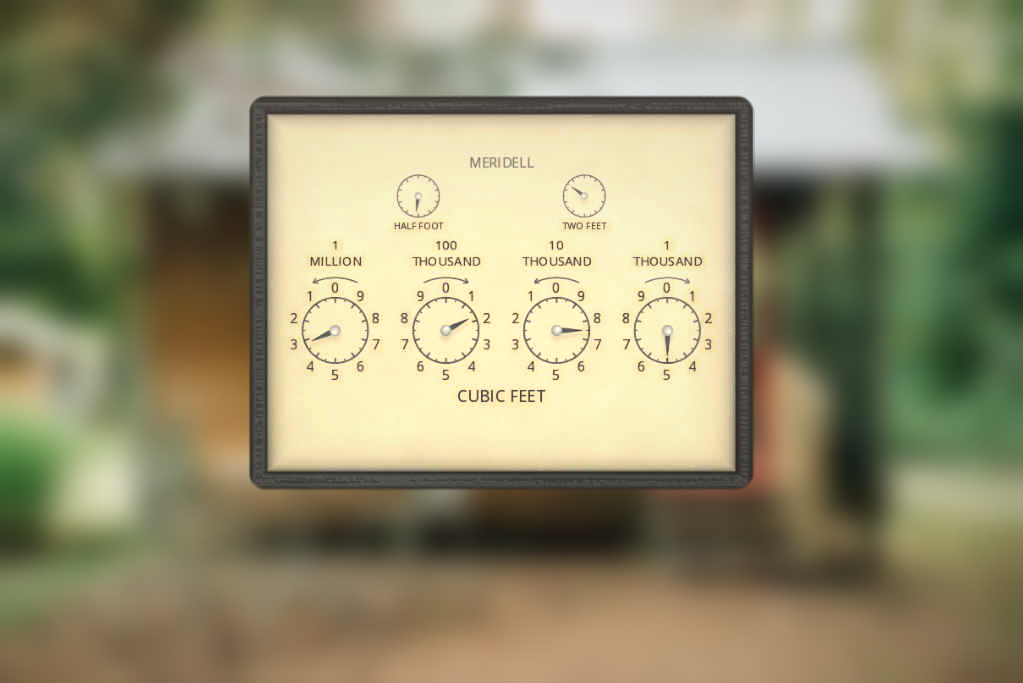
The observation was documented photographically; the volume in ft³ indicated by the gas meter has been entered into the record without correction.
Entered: 317500 ft³
